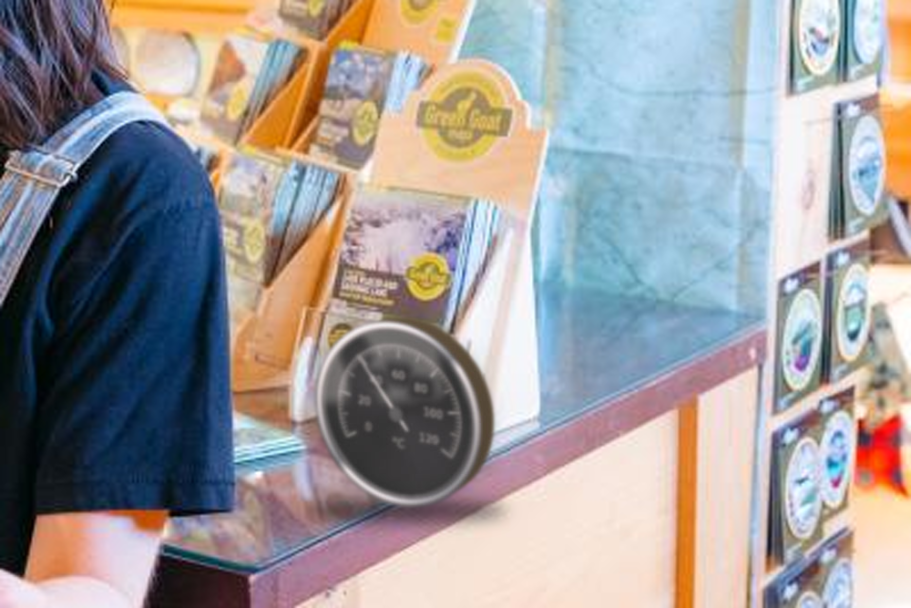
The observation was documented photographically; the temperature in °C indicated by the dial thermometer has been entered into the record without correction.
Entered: 40 °C
